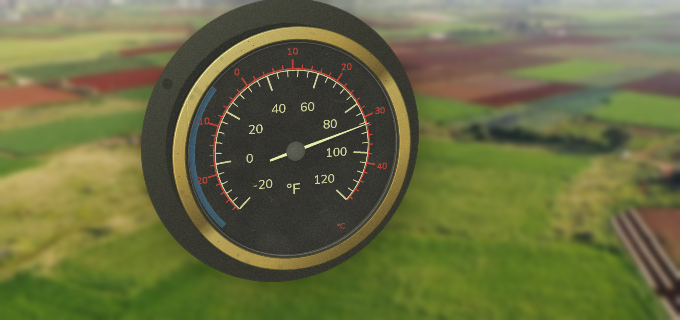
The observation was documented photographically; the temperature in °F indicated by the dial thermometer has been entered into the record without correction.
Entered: 88 °F
